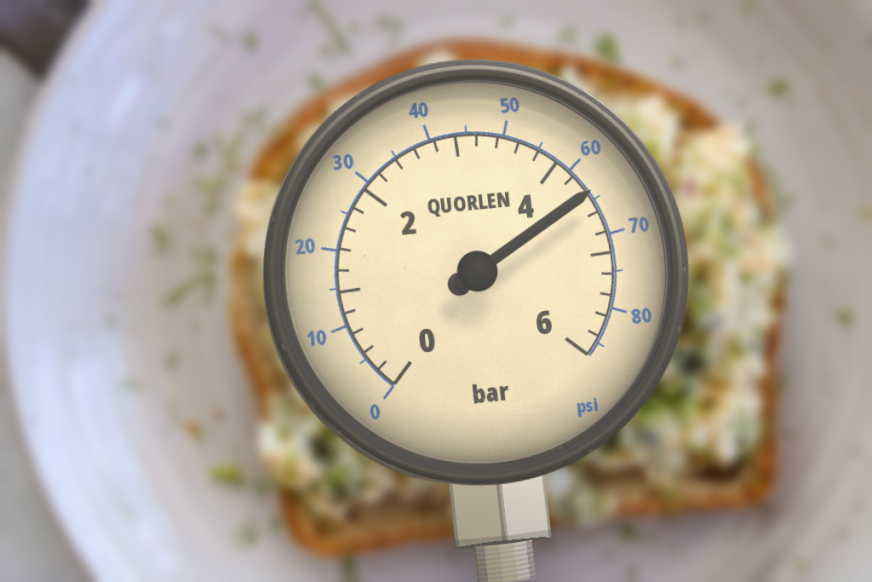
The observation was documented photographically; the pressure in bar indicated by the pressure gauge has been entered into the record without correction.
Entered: 4.4 bar
